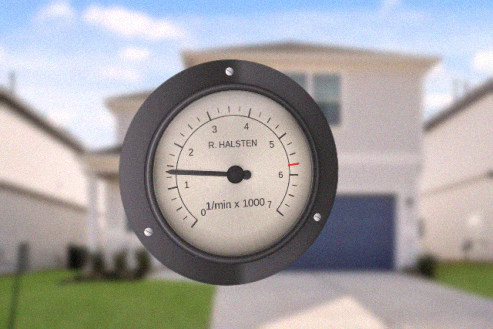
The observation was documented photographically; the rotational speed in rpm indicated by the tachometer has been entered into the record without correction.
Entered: 1375 rpm
